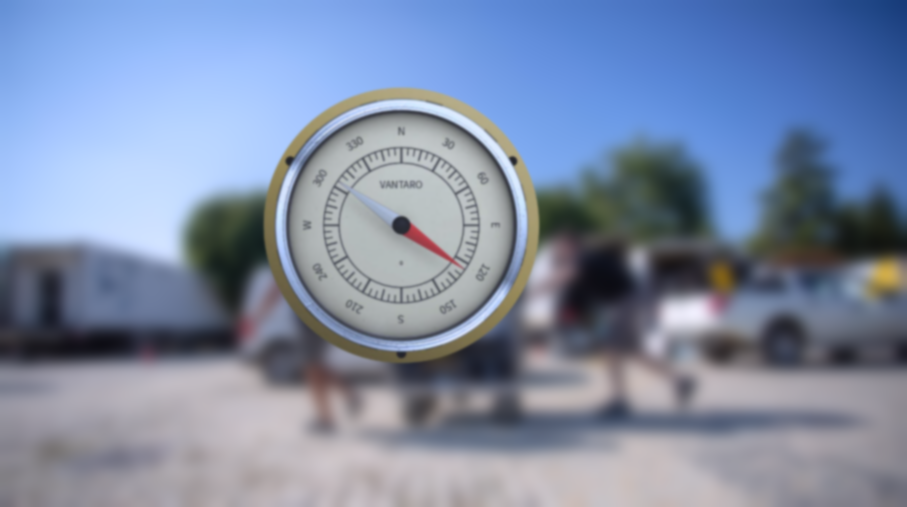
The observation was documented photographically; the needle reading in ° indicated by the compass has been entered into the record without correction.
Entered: 125 °
